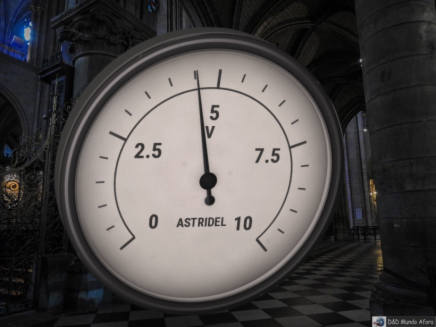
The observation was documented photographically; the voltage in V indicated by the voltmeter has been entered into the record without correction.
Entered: 4.5 V
